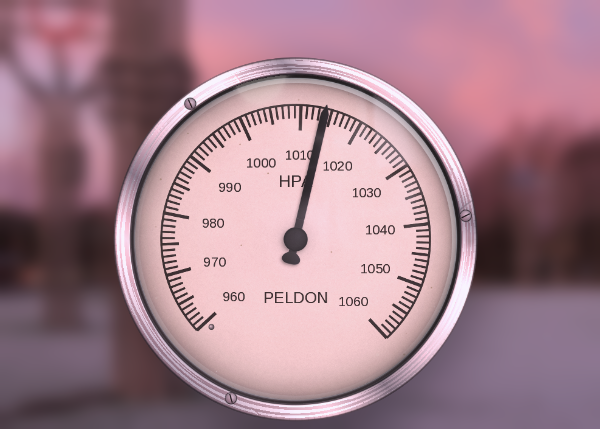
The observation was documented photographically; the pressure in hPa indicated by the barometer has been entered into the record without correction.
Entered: 1014 hPa
